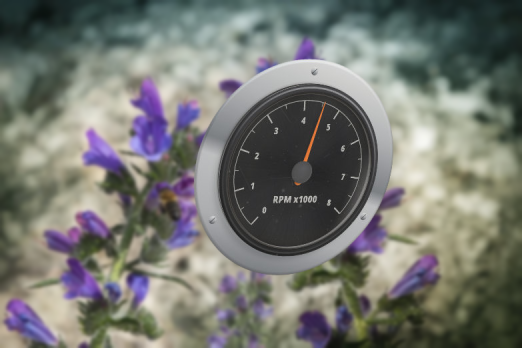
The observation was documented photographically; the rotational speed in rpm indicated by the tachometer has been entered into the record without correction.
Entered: 4500 rpm
